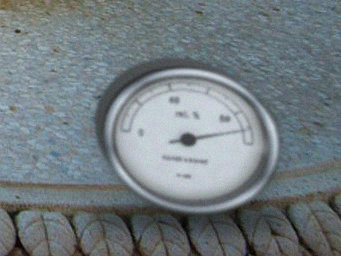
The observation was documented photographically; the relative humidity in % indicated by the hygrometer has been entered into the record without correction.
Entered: 90 %
